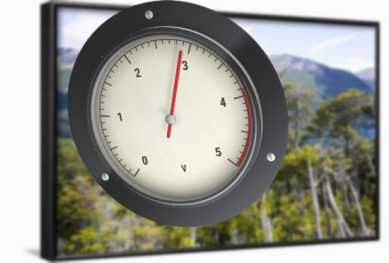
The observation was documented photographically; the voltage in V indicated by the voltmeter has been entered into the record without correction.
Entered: 2.9 V
